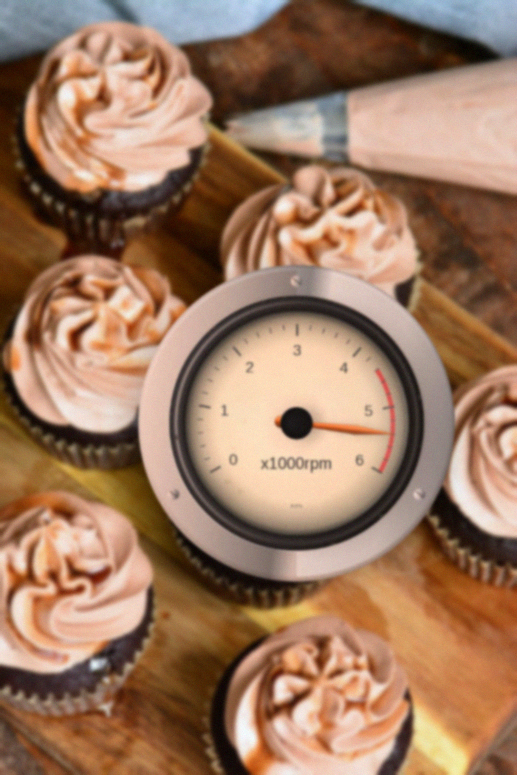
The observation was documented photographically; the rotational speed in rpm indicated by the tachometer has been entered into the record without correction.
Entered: 5400 rpm
